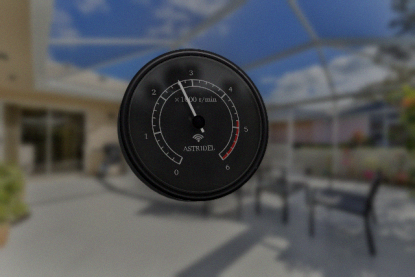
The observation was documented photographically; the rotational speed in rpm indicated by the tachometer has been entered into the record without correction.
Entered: 2600 rpm
